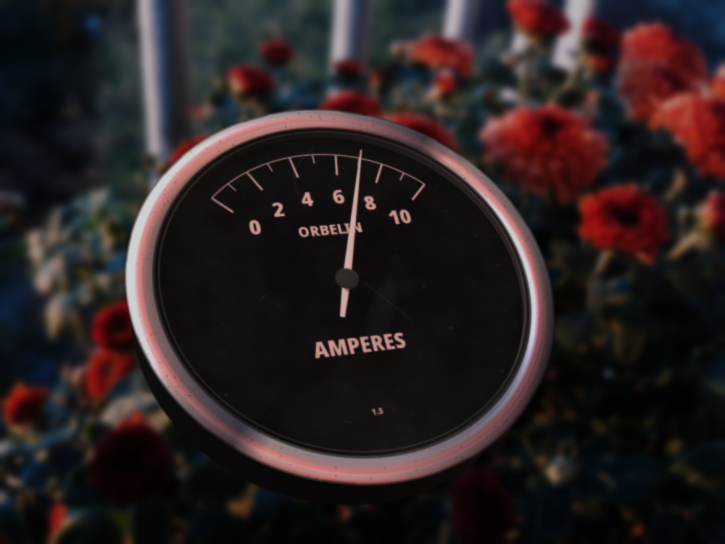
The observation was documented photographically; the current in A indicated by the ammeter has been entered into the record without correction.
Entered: 7 A
